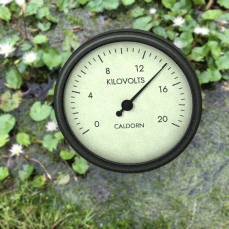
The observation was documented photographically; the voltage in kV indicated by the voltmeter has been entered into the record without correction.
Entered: 14 kV
